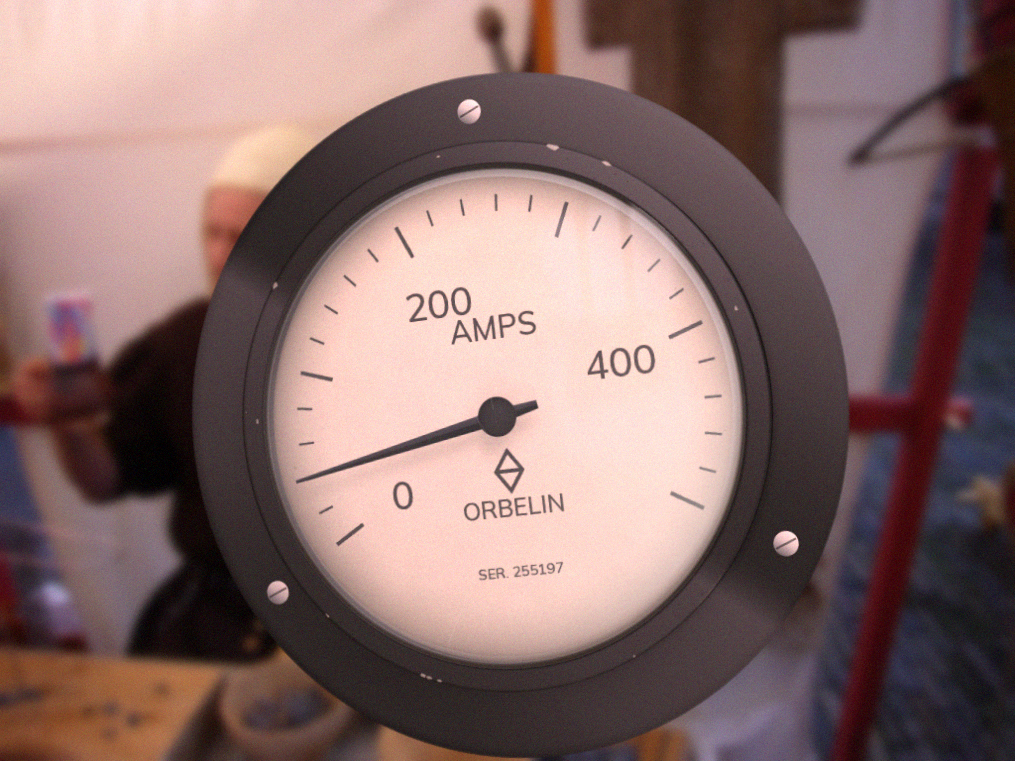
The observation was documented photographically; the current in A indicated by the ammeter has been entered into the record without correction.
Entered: 40 A
